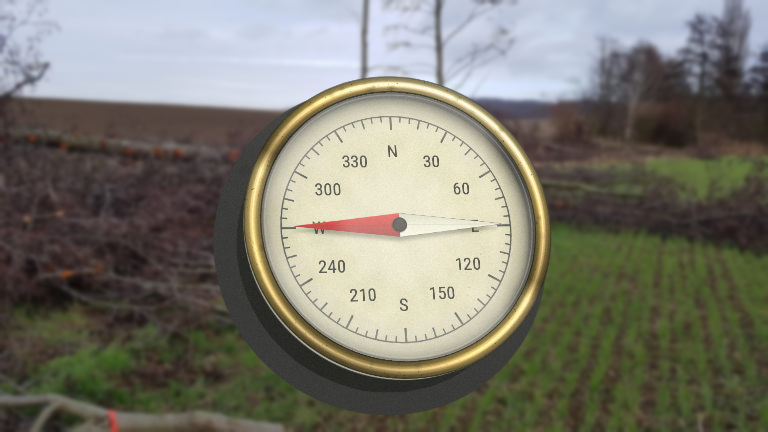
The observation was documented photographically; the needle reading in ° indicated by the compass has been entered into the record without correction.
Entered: 270 °
